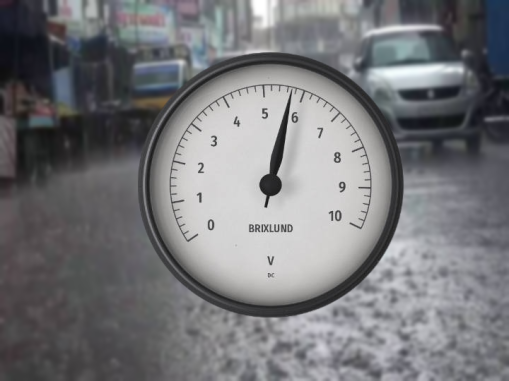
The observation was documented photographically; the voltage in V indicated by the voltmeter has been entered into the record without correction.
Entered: 5.7 V
